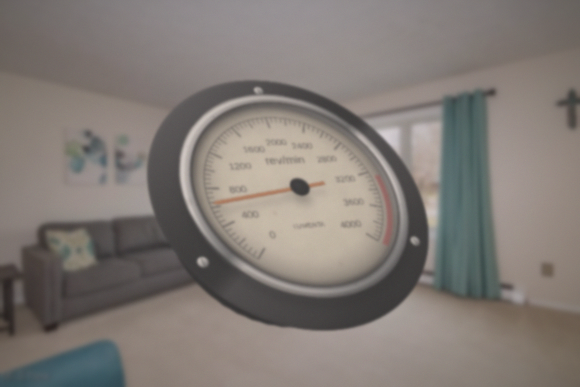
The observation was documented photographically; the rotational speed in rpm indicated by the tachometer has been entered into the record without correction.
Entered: 600 rpm
